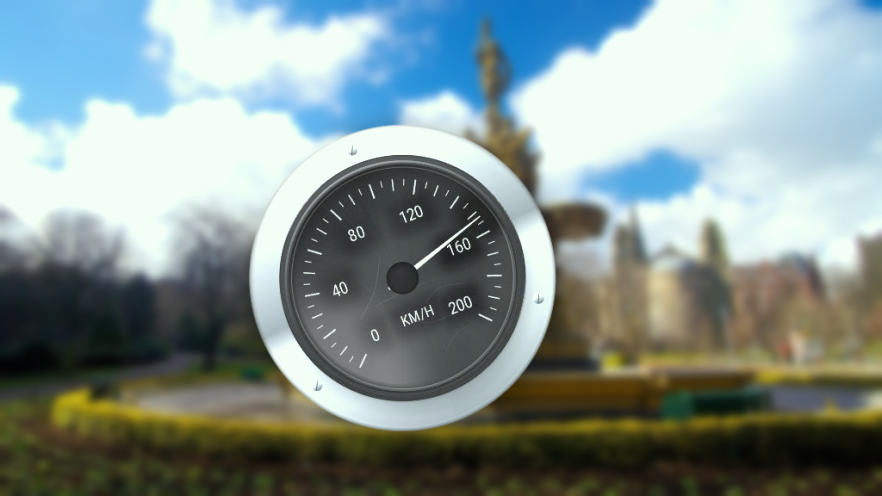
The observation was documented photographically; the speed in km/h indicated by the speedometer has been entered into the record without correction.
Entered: 152.5 km/h
